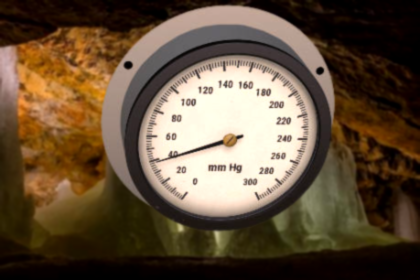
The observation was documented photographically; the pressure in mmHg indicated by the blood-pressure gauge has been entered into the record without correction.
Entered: 40 mmHg
